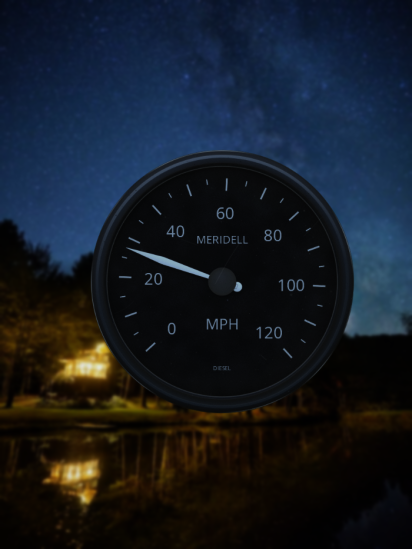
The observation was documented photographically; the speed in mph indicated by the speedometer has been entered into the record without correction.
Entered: 27.5 mph
